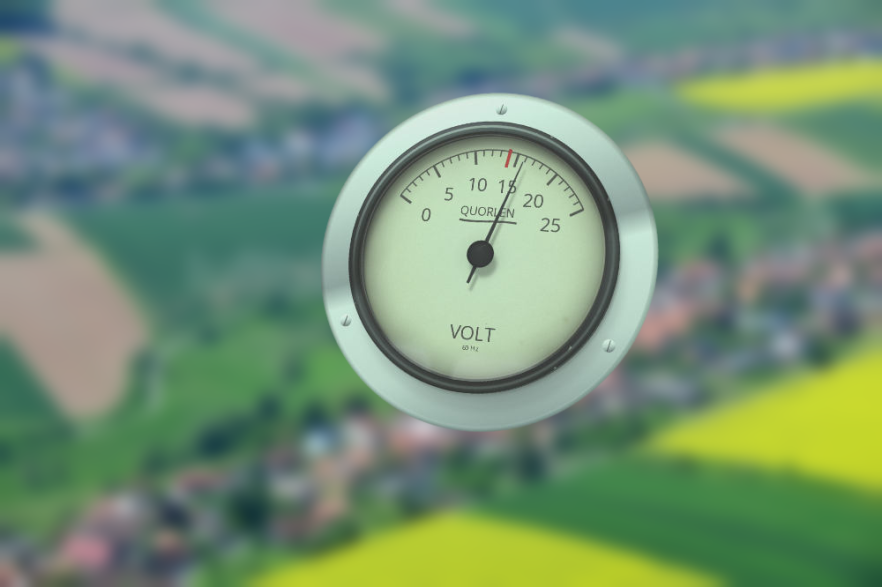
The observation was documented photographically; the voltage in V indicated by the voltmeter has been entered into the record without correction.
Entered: 16 V
